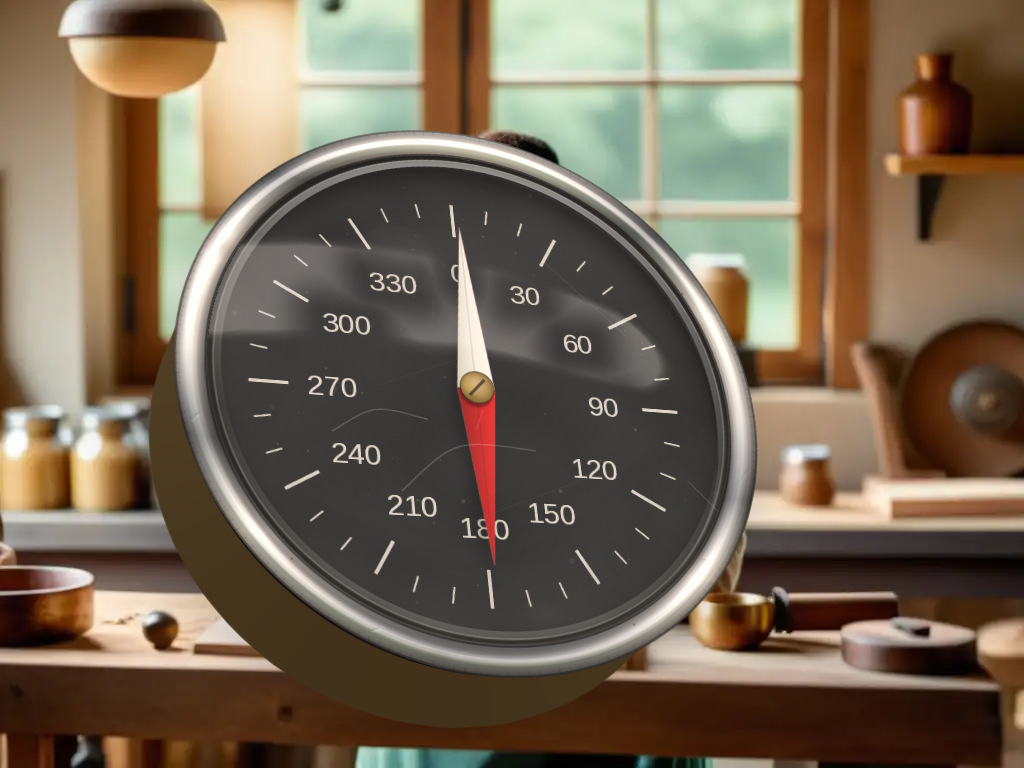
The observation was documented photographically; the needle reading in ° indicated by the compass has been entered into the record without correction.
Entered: 180 °
